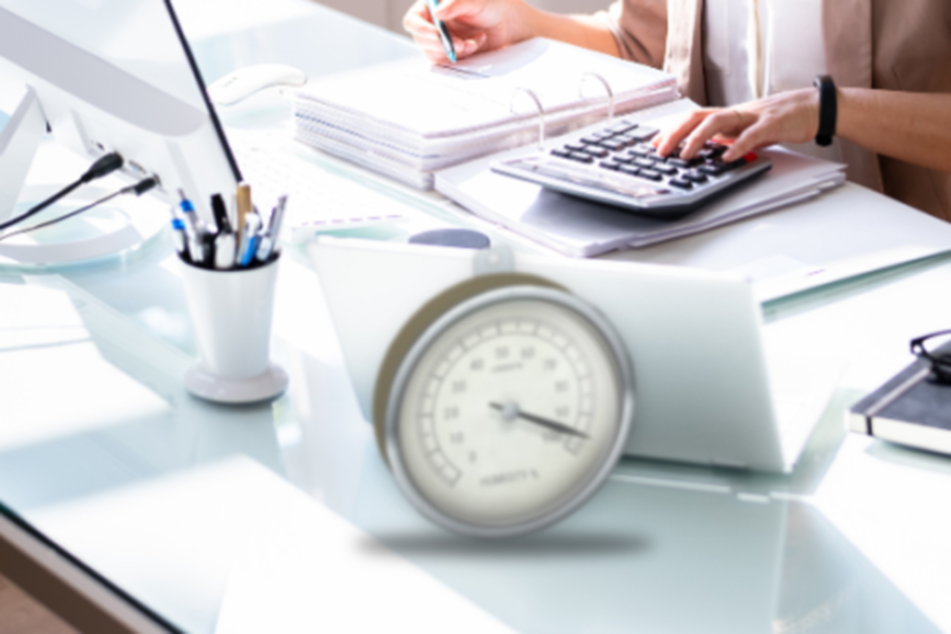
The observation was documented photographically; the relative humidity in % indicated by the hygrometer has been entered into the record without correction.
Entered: 95 %
